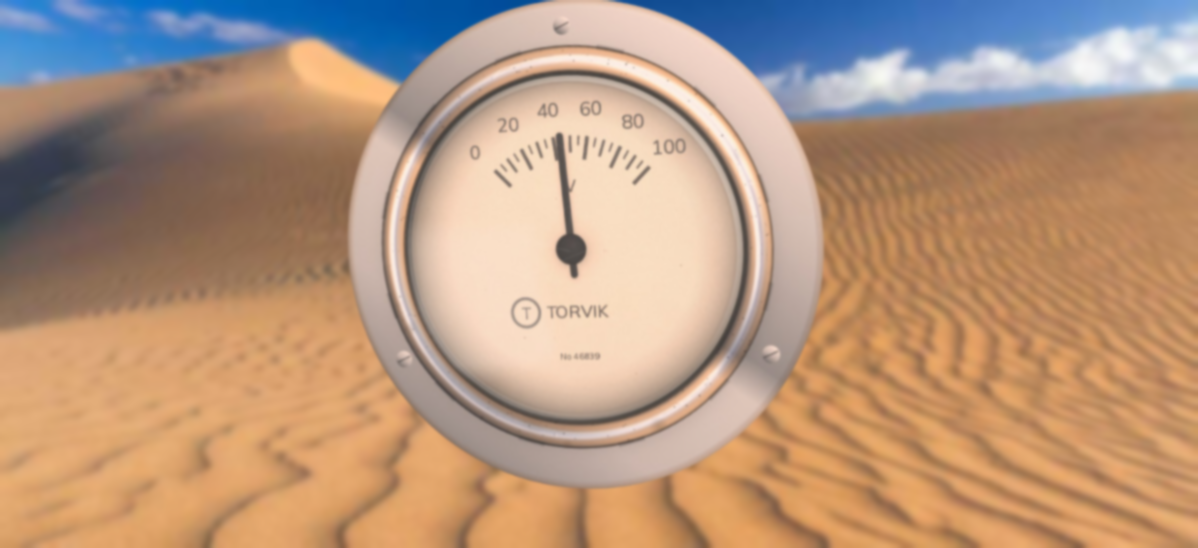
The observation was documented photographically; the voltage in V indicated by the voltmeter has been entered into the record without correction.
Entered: 45 V
